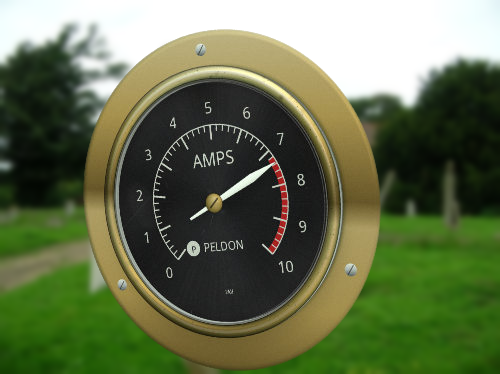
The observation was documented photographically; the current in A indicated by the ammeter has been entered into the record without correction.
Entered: 7.4 A
